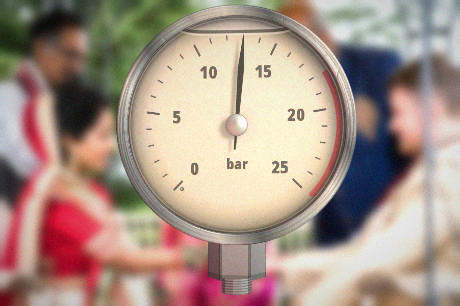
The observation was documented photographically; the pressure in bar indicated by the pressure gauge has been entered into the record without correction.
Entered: 13 bar
